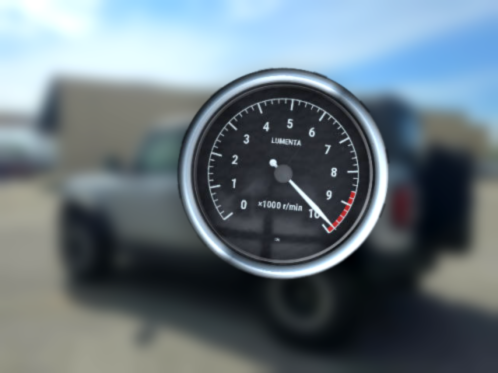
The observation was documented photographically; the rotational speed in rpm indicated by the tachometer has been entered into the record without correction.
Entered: 9800 rpm
